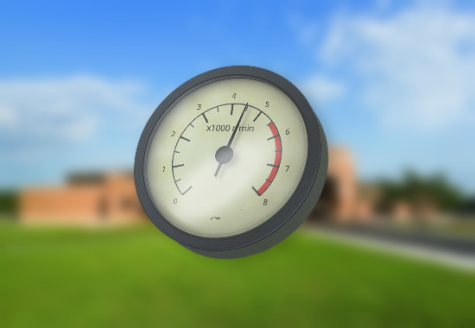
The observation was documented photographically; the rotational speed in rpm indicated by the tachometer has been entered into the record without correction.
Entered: 4500 rpm
